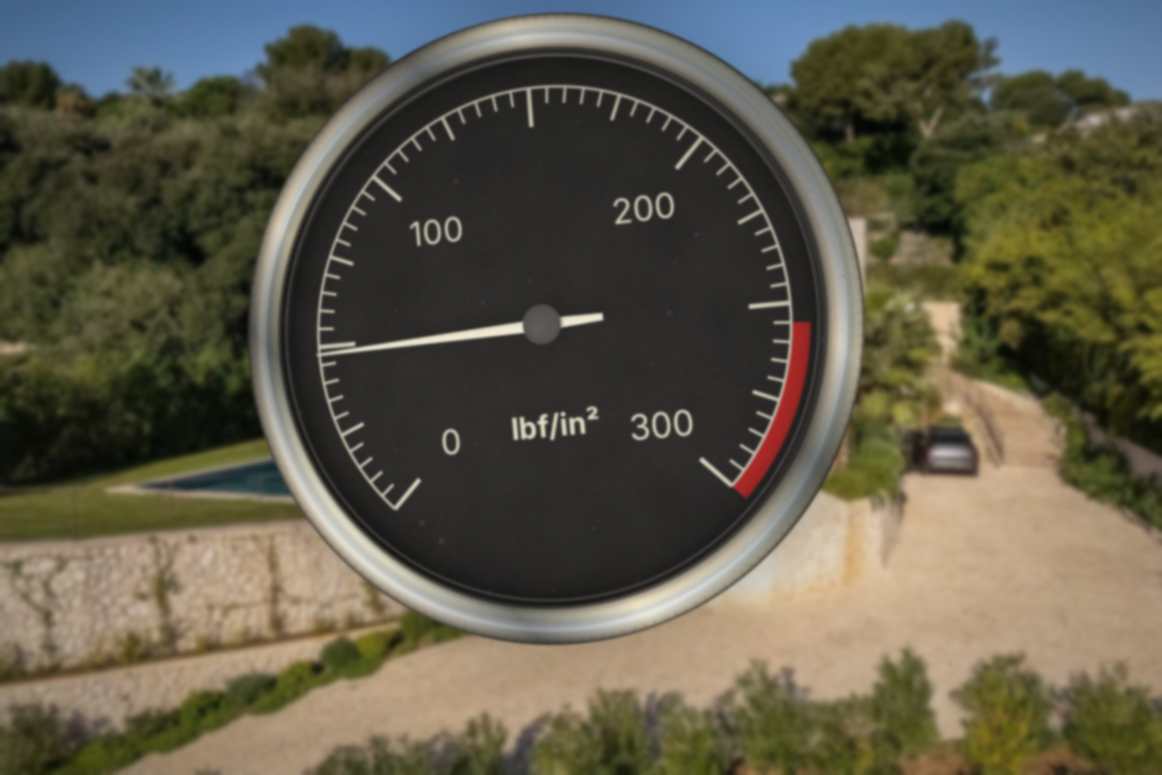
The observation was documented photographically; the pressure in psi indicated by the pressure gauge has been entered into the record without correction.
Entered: 47.5 psi
